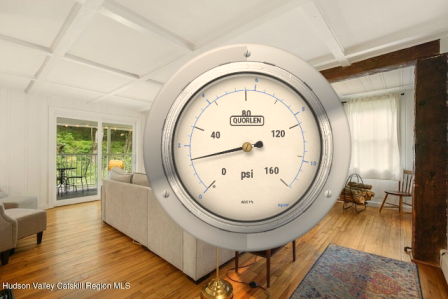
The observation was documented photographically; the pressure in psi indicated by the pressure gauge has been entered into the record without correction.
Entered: 20 psi
